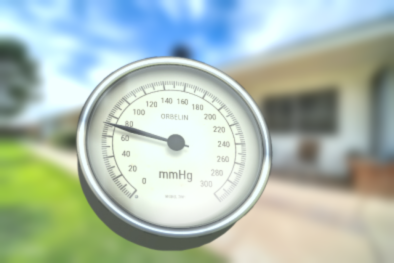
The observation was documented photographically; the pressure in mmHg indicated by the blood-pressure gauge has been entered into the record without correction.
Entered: 70 mmHg
